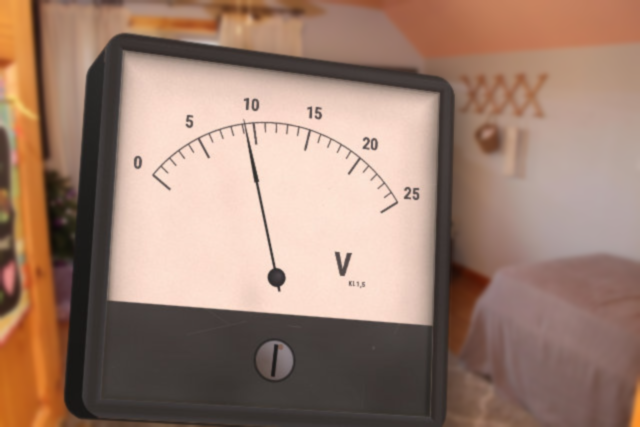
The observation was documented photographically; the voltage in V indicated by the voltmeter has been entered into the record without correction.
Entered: 9 V
